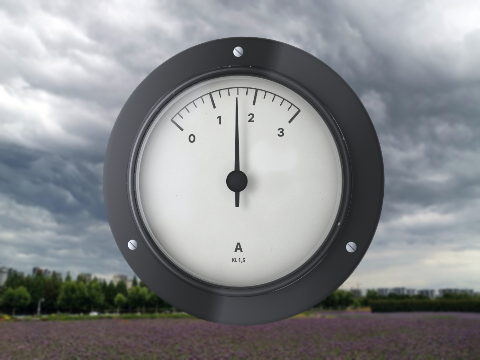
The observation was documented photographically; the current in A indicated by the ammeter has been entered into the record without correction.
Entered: 1.6 A
